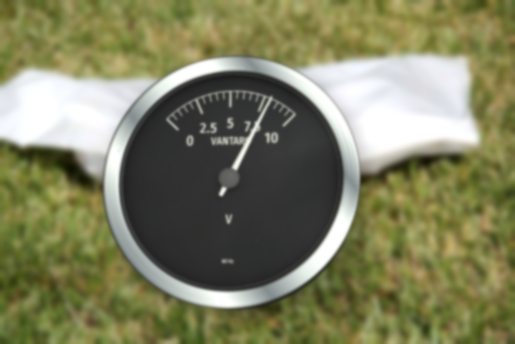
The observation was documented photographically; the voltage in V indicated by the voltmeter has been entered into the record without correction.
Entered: 8 V
